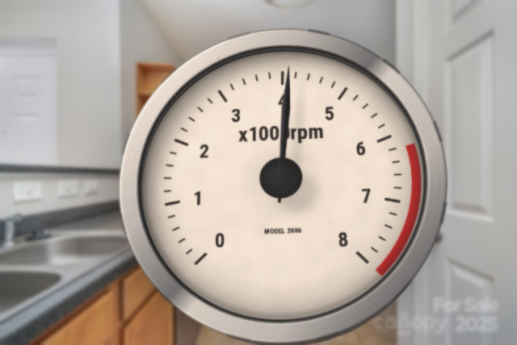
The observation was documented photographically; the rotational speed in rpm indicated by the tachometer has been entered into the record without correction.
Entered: 4100 rpm
